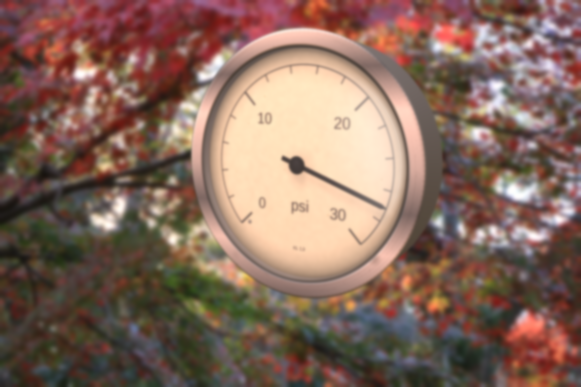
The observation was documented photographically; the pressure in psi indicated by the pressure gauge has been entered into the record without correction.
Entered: 27 psi
